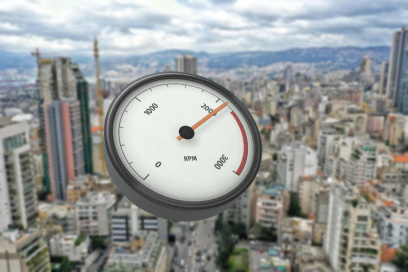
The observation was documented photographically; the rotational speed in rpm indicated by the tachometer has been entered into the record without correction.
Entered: 2100 rpm
